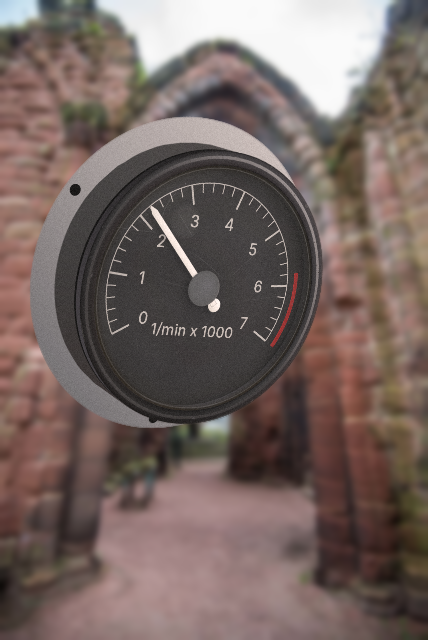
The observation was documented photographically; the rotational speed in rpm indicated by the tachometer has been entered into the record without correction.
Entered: 2200 rpm
